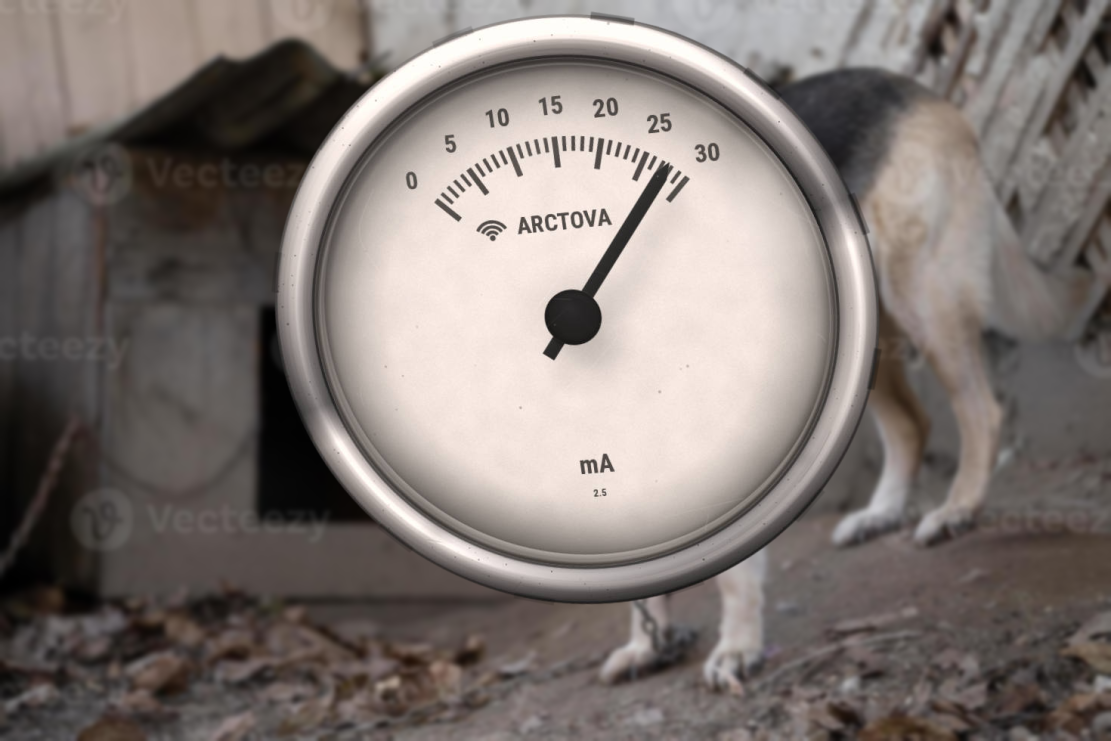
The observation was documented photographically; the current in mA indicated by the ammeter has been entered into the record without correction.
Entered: 27.5 mA
